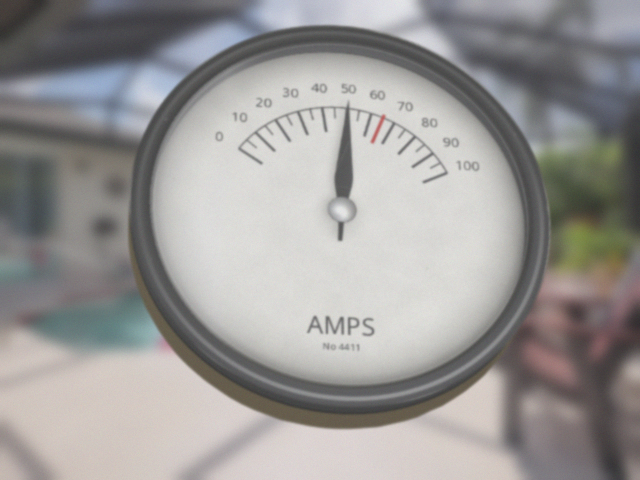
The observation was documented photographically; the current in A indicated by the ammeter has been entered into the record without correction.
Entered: 50 A
